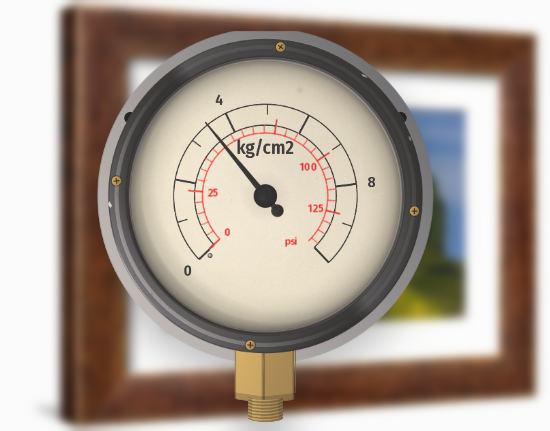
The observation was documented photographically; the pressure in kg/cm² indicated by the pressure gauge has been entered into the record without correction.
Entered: 3.5 kg/cm²
